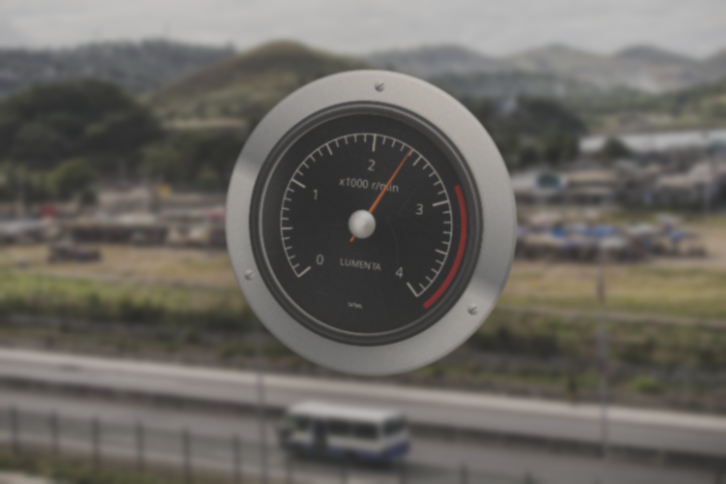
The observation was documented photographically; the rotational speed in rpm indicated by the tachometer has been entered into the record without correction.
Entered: 2400 rpm
